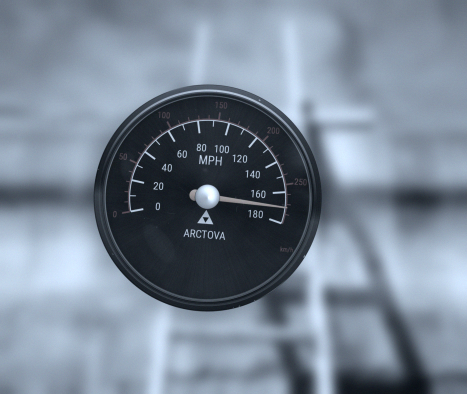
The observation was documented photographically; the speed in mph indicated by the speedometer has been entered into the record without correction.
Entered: 170 mph
